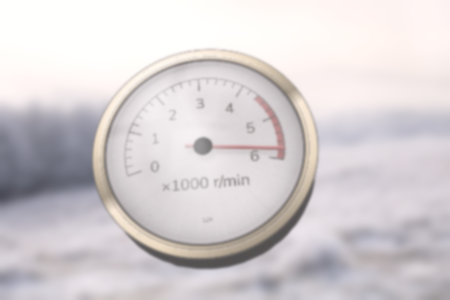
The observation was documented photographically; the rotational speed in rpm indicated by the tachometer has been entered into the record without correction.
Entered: 5800 rpm
